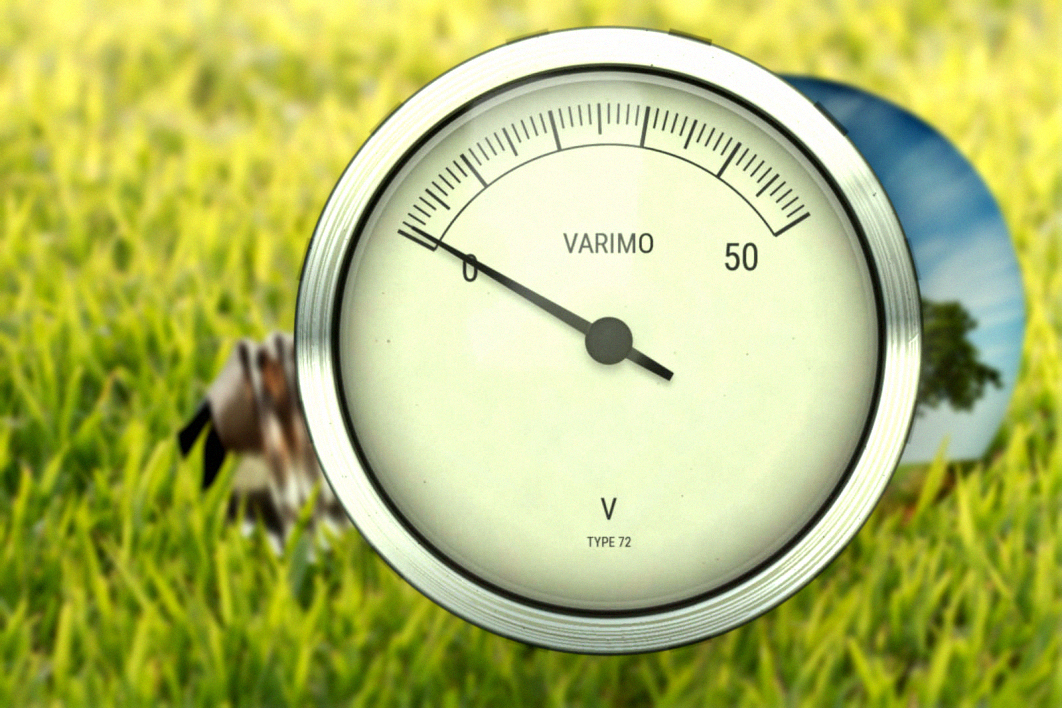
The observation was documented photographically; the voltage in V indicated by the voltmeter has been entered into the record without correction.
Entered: 1 V
